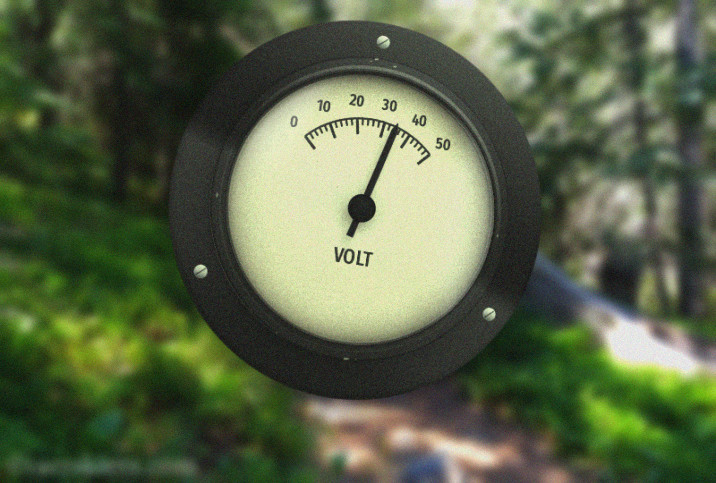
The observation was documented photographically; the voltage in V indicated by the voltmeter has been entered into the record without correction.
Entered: 34 V
